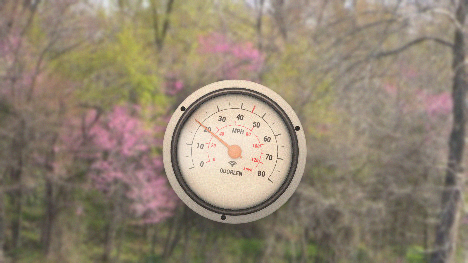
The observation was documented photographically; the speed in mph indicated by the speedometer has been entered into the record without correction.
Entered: 20 mph
